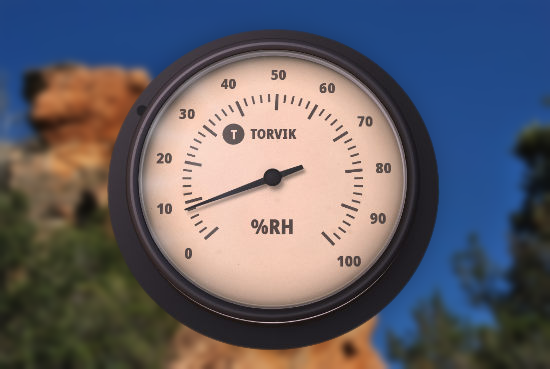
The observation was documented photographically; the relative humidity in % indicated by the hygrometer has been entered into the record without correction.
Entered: 8 %
